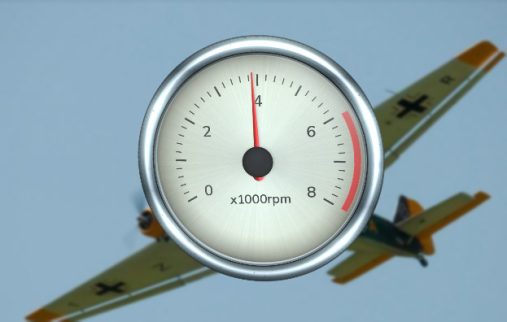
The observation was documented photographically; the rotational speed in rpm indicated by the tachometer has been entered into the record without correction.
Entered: 3900 rpm
